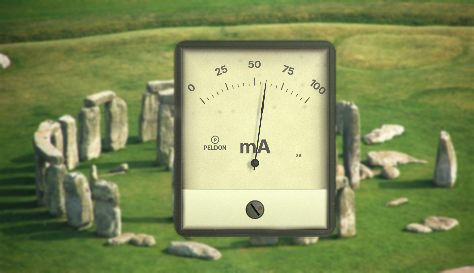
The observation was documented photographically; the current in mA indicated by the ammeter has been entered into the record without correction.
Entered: 60 mA
